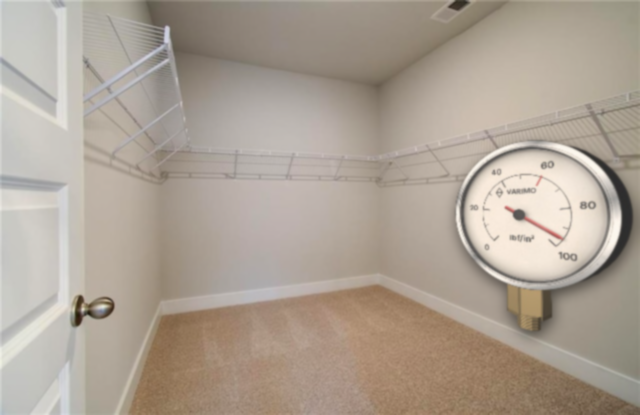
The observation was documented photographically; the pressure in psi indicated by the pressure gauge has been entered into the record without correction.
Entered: 95 psi
